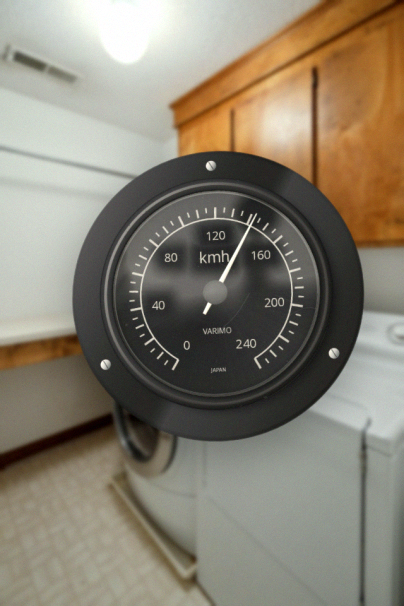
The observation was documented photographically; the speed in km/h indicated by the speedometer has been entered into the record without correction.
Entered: 142.5 km/h
